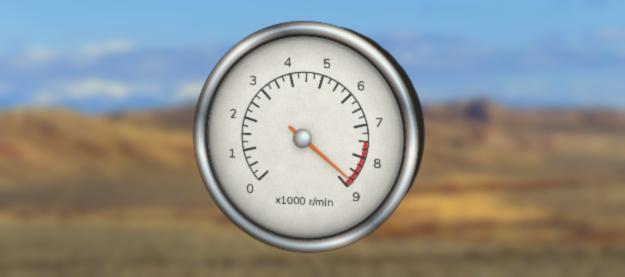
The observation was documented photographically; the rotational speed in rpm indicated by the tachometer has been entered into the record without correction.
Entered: 8750 rpm
